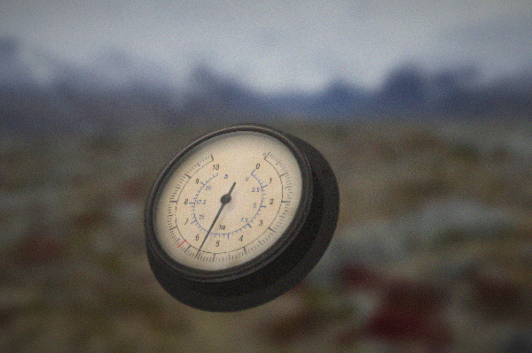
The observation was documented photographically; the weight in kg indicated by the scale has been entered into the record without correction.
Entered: 5.5 kg
